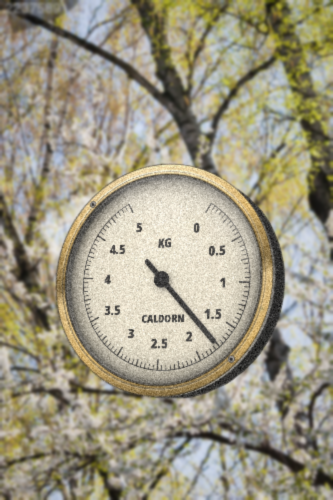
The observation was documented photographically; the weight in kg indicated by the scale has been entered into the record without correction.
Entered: 1.75 kg
